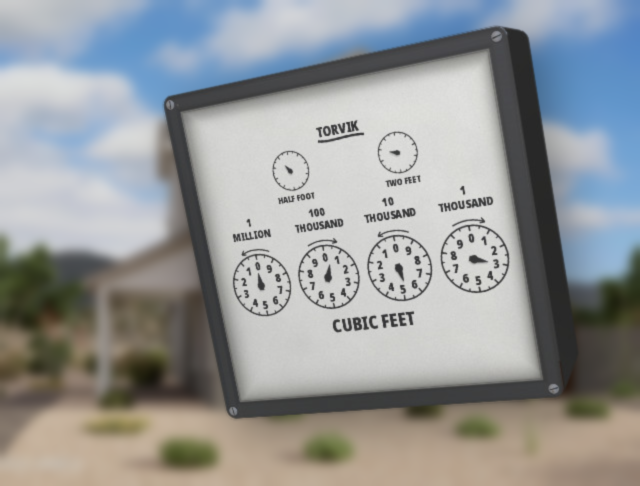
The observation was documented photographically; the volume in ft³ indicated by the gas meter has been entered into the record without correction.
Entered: 5300 ft³
